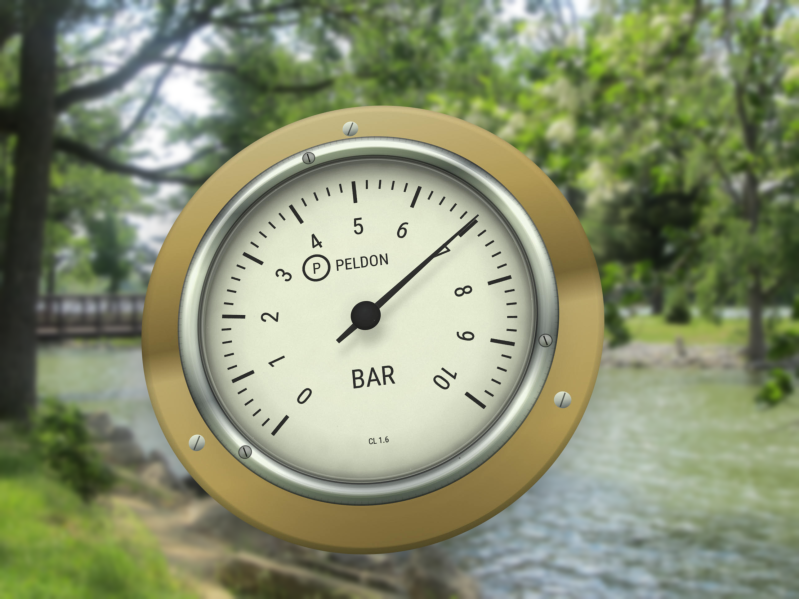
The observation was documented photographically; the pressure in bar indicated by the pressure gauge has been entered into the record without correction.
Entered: 7 bar
